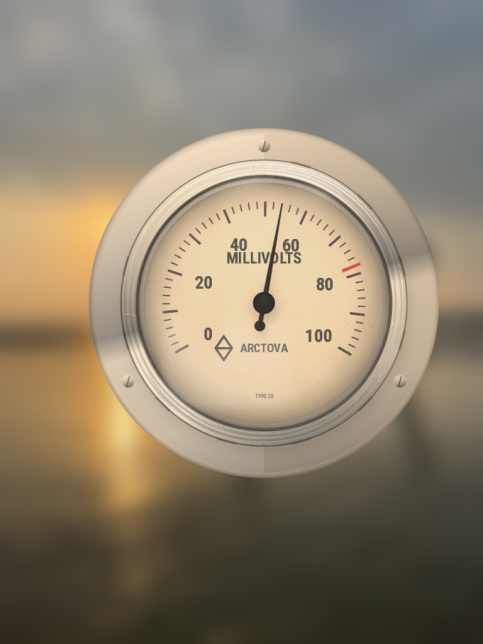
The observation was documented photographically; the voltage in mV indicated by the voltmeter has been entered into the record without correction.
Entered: 54 mV
